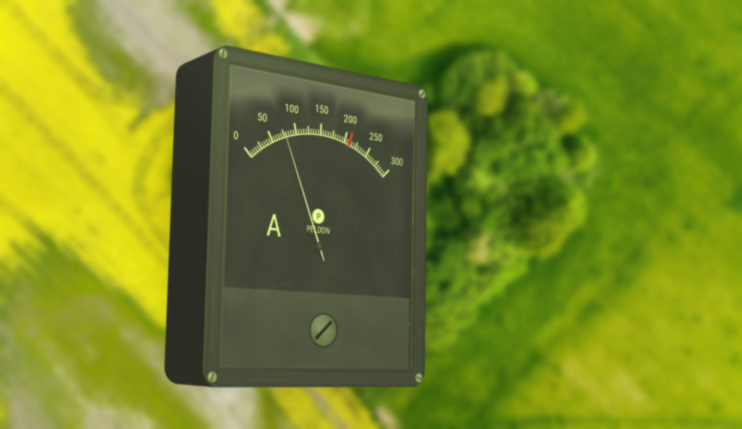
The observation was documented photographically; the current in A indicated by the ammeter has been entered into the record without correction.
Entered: 75 A
